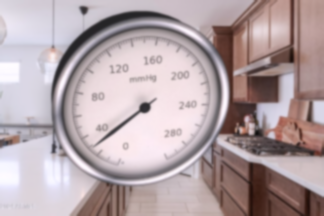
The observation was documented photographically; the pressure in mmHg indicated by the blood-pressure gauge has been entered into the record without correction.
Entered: 30 mmHg
